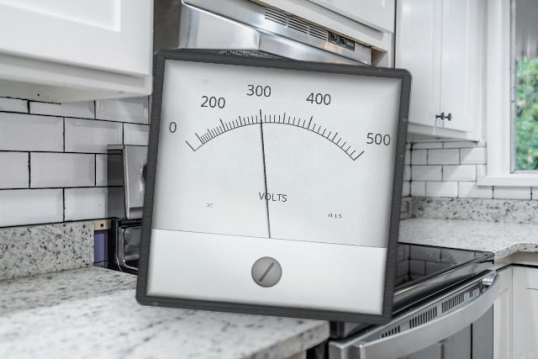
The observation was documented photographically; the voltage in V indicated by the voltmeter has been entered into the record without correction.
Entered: 300 V
